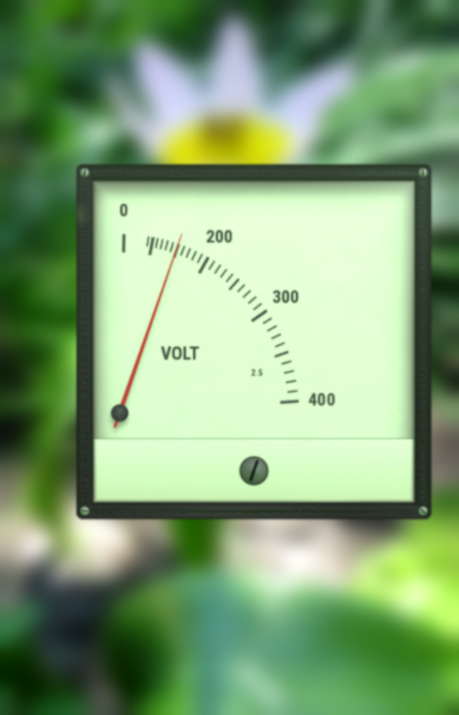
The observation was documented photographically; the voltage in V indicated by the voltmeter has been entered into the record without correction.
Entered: 150 V
